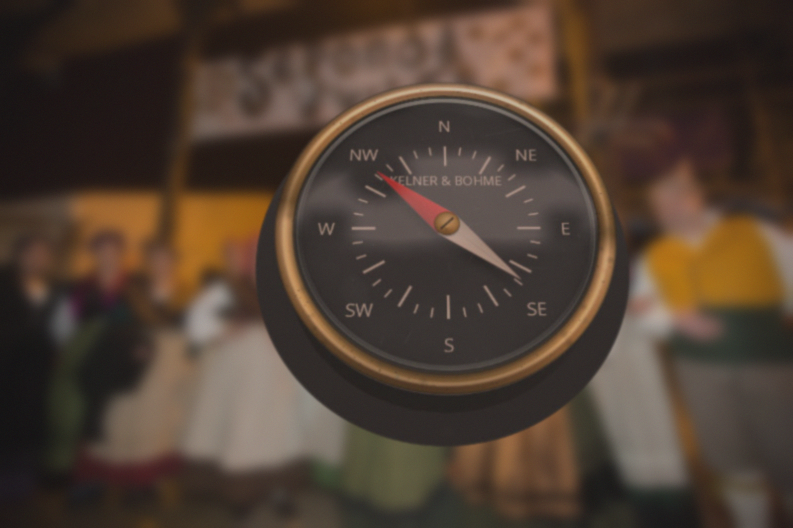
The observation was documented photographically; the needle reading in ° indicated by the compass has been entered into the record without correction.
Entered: 310 °
